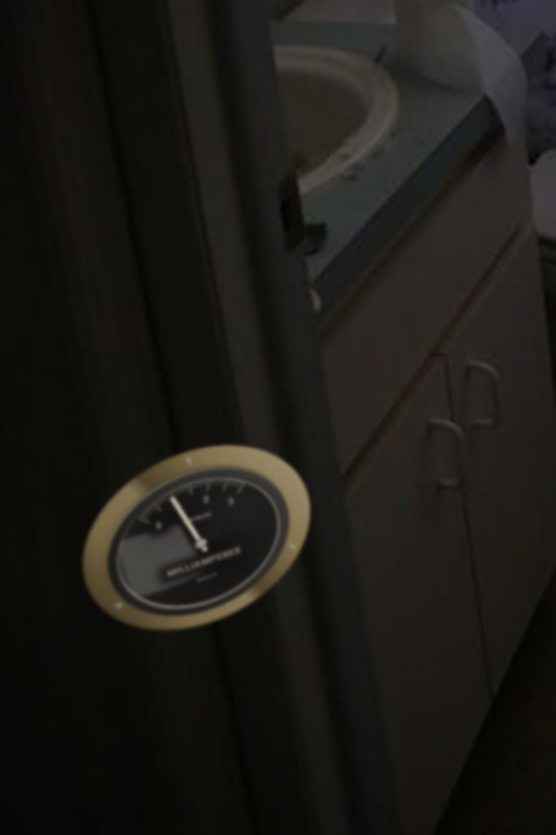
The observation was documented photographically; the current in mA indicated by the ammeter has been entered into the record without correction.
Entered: 1 mA
